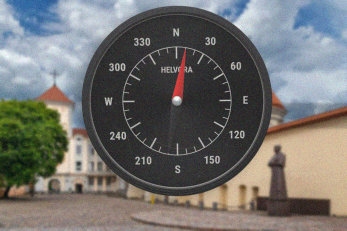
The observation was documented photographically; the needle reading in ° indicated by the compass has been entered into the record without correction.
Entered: 10 °
